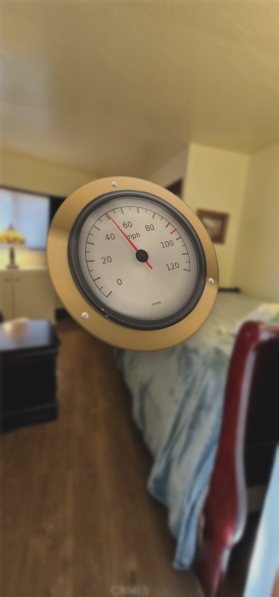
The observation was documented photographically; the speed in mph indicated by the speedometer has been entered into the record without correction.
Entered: 50 mph
